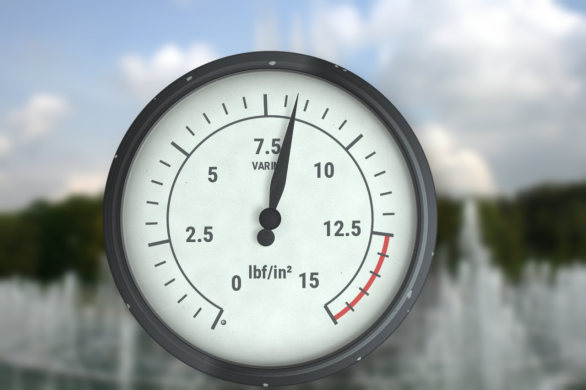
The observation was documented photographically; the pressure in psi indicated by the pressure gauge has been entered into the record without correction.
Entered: 8.25 psi
